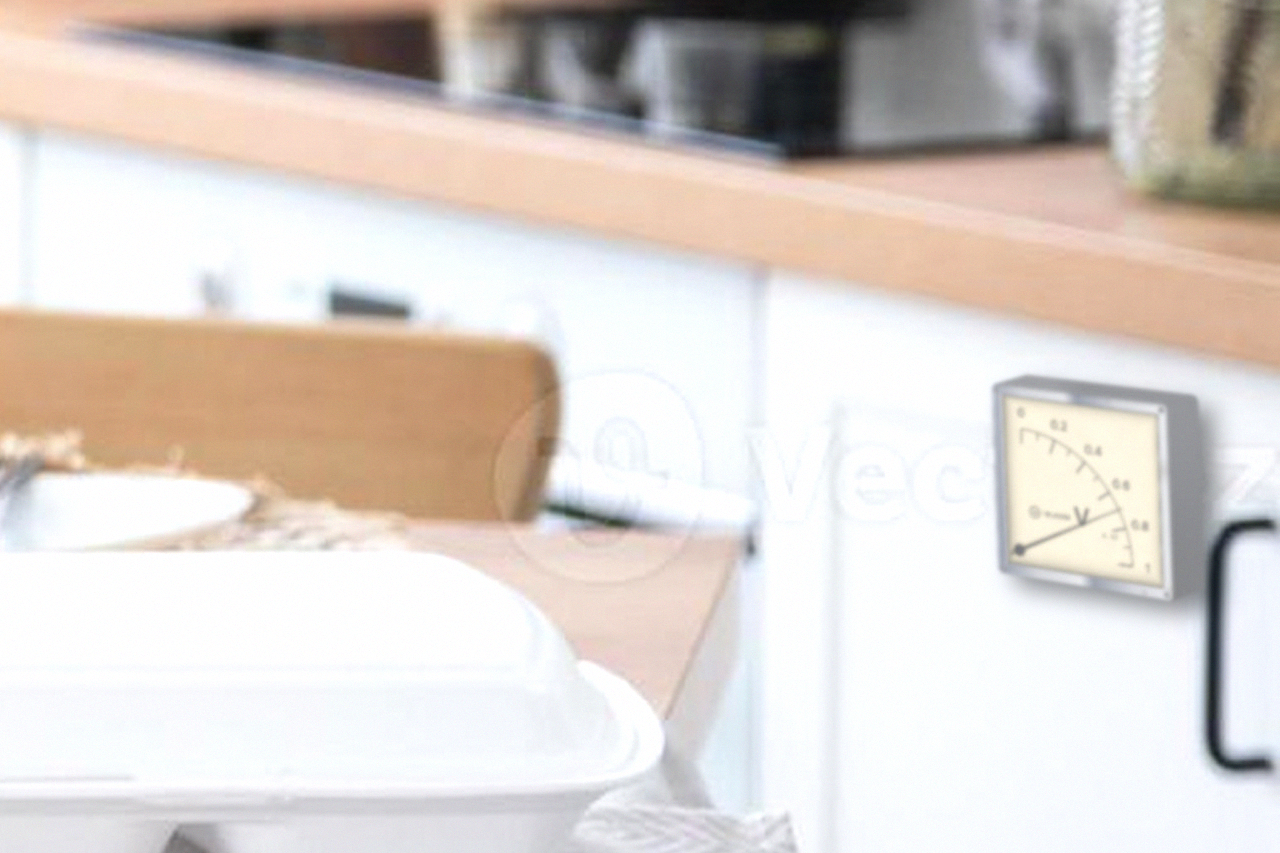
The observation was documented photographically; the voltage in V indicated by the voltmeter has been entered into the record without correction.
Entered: 0.7 V
